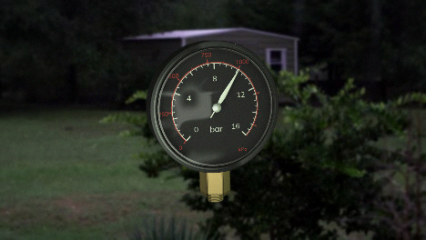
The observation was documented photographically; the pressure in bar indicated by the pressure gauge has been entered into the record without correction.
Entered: 10 bar
